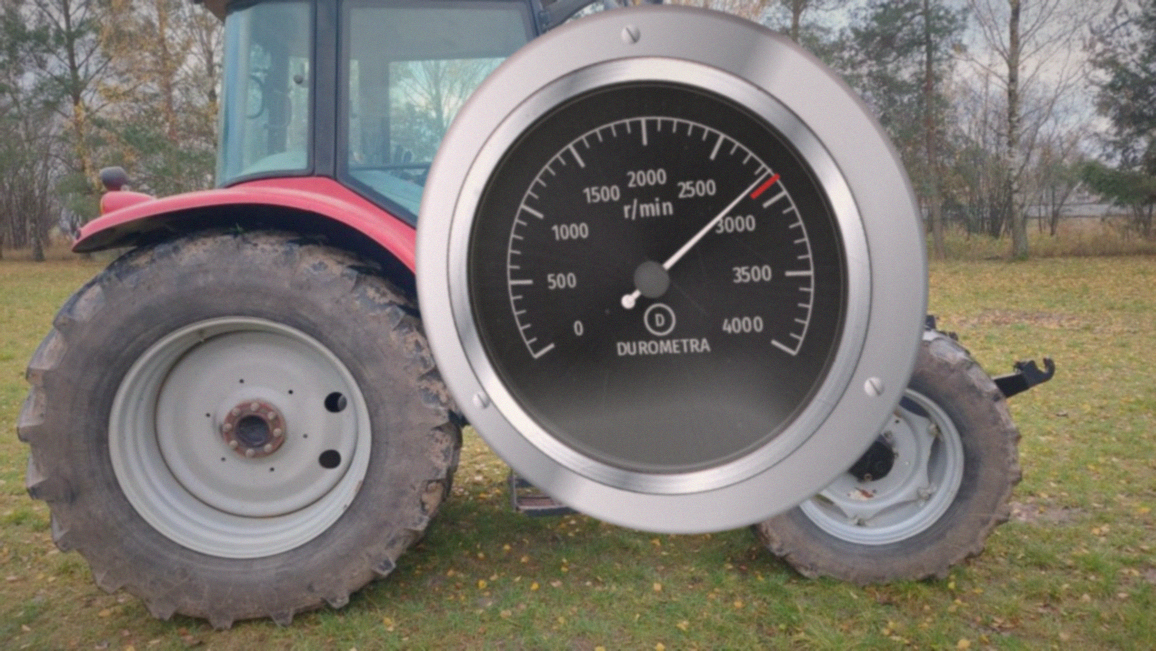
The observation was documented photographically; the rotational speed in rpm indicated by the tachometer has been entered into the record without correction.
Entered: 2850 rpm
